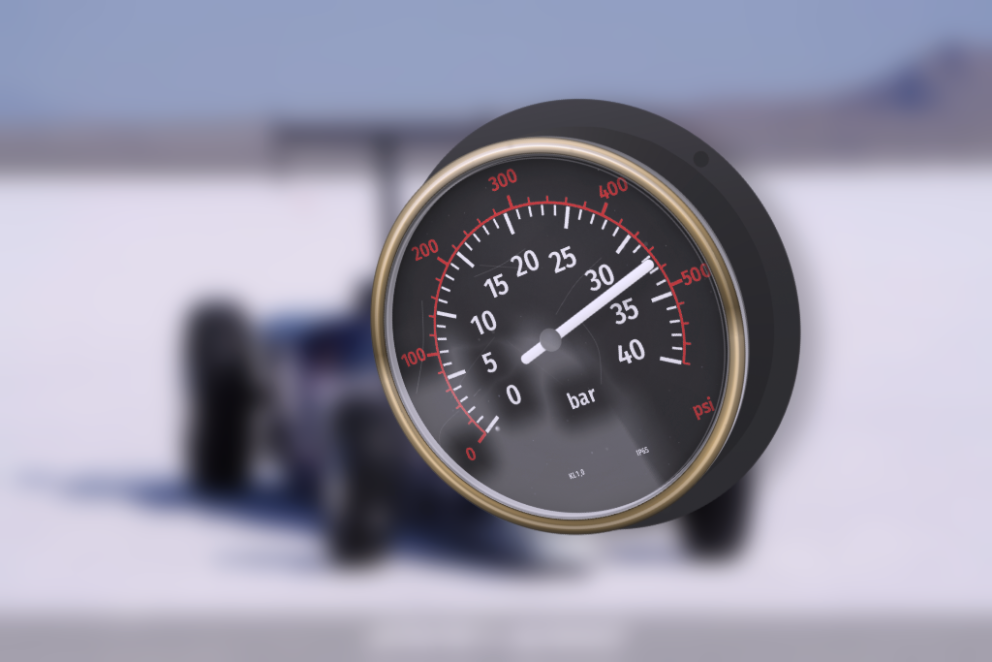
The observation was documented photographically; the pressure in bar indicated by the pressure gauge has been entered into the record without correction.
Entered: 32.5 bar
